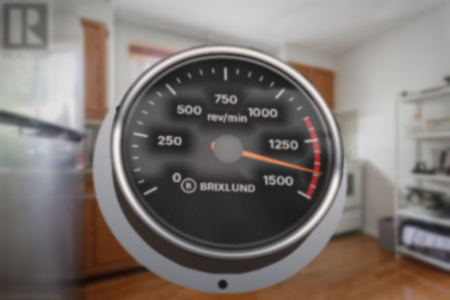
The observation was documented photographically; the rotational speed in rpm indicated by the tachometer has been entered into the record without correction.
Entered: 1400 rpm
